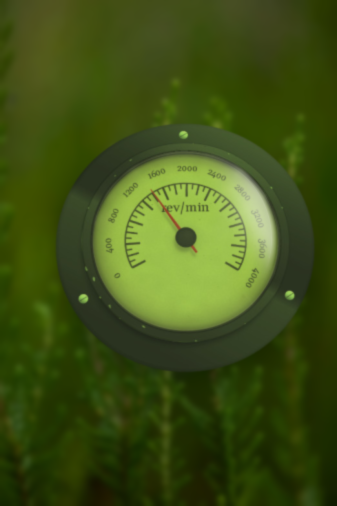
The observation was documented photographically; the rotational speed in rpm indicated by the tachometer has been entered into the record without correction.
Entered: 1400 rpm
